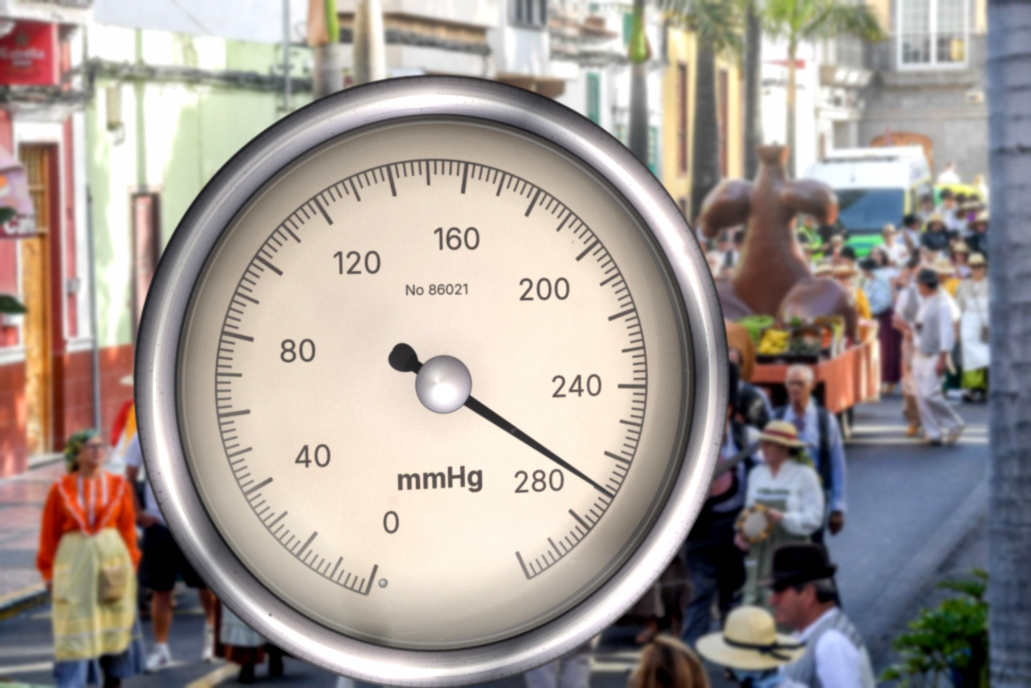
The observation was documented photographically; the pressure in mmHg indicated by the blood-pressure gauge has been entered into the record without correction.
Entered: 270 mmHg
